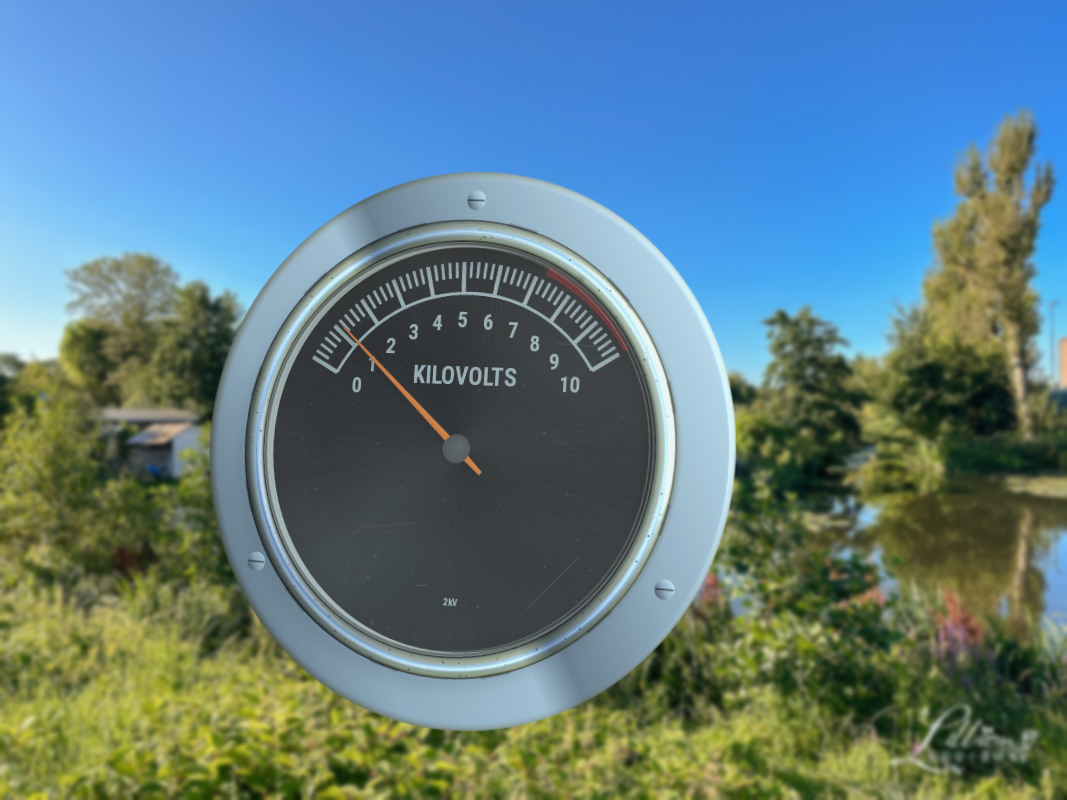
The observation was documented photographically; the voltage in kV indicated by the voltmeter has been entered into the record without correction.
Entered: 1.2 kV
